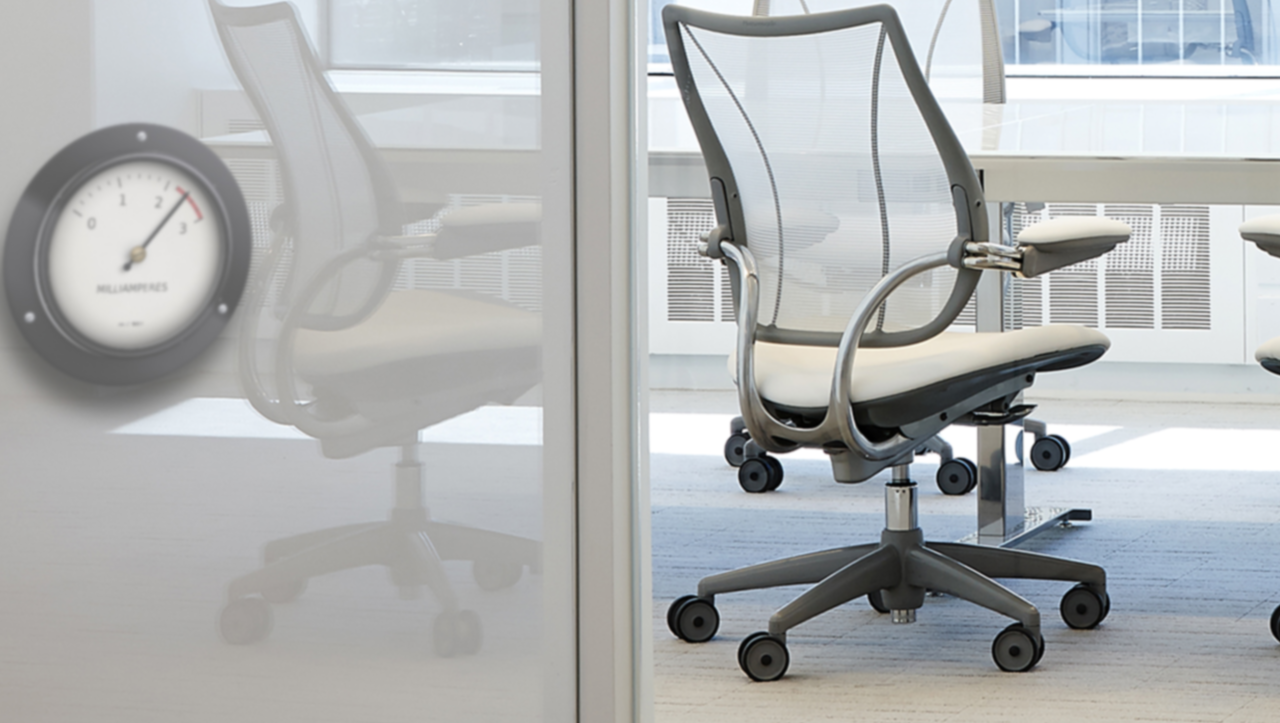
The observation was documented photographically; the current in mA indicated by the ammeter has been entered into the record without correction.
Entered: 2.4 mA
